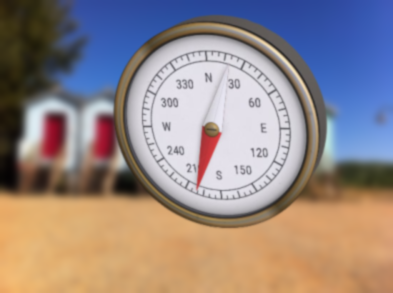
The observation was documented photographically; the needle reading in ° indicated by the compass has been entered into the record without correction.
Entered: 200 °
